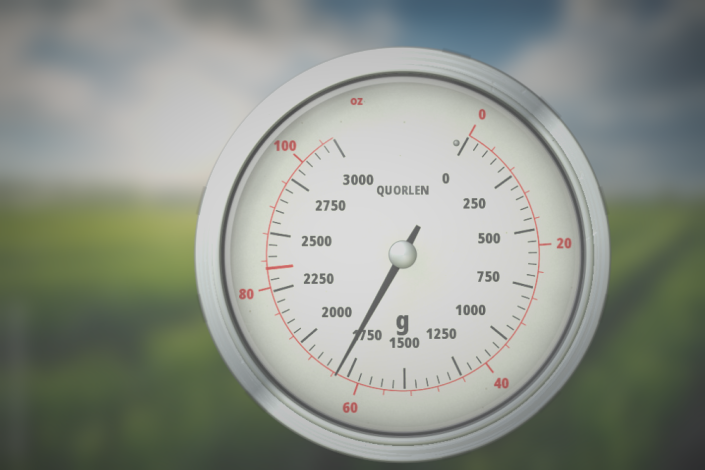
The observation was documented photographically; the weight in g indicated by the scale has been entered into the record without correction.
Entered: 1800 g
